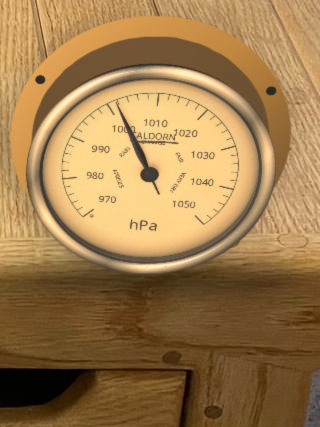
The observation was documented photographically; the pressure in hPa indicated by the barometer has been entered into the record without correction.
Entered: 1002 hPa
